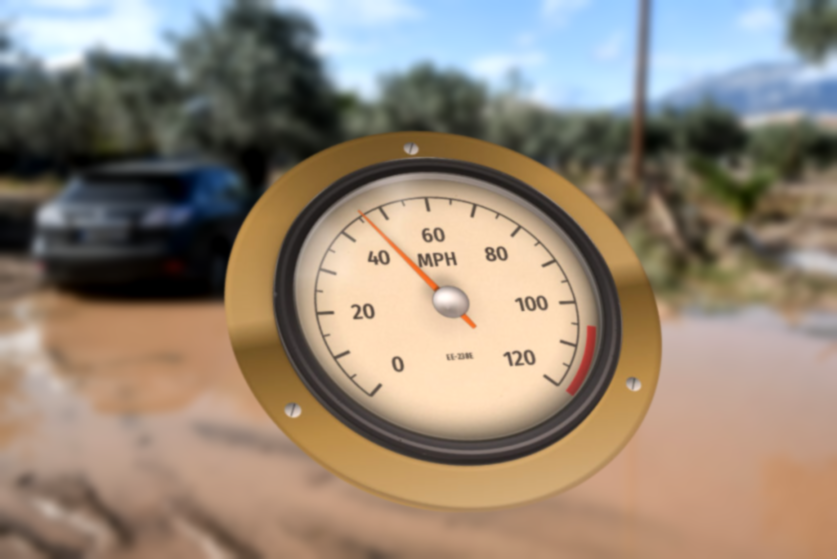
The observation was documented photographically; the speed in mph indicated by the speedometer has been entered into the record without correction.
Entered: 45 mph
